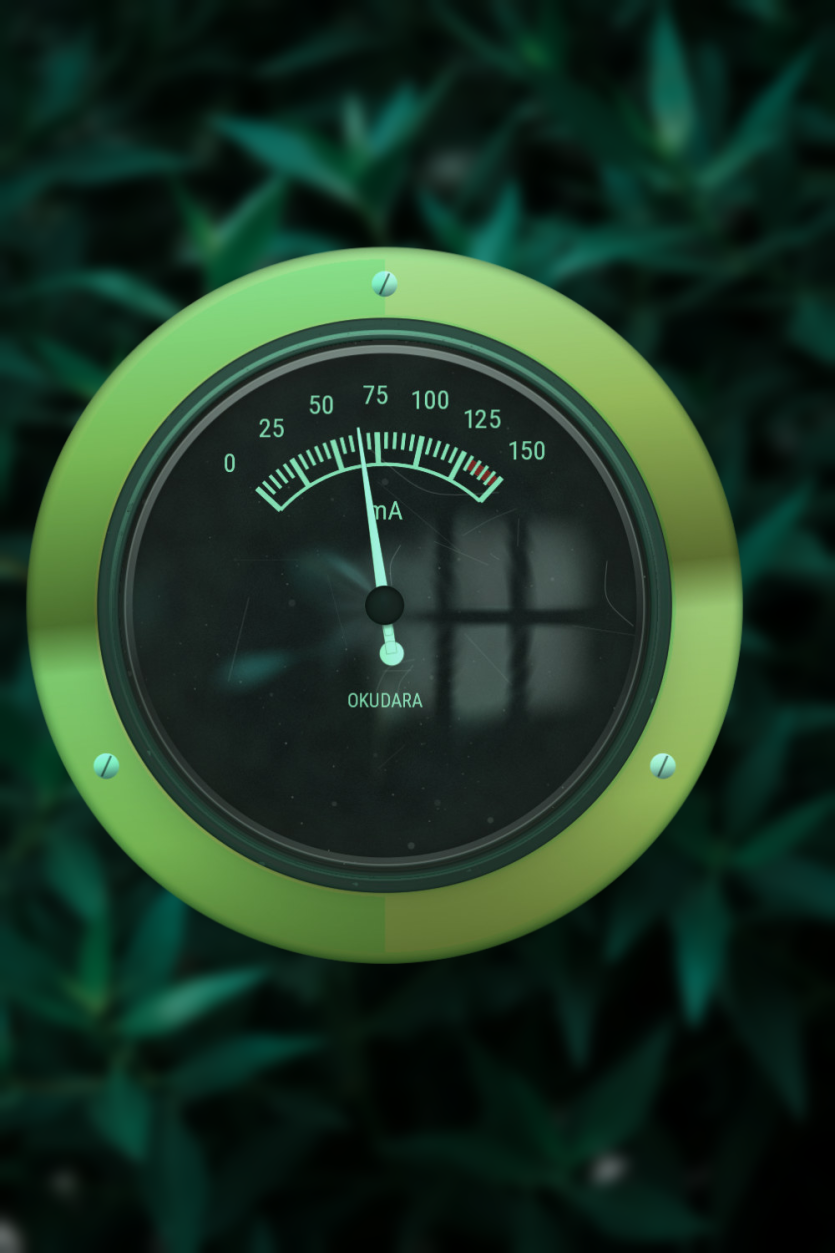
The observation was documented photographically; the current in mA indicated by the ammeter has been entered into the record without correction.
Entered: 65 mA
